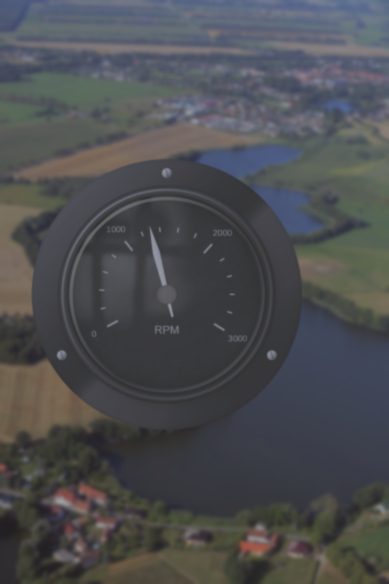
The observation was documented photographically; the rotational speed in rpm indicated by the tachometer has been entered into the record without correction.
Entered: 1300 rpm
